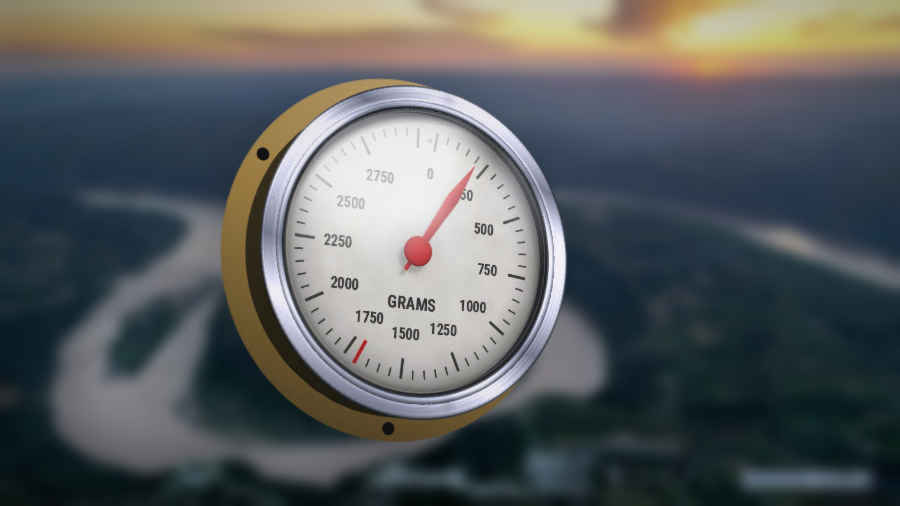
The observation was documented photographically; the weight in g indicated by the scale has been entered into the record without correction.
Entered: 200 g
